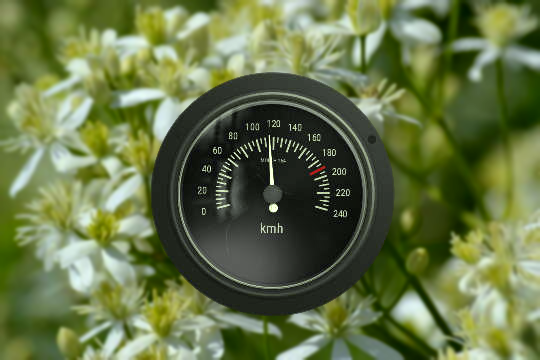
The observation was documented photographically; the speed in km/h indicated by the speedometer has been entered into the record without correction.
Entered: 115 km/h
